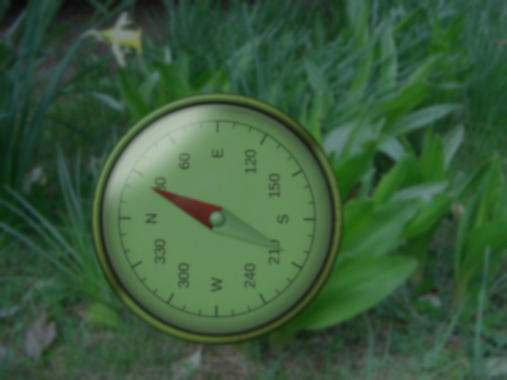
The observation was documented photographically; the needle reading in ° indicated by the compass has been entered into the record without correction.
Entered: 25 °
